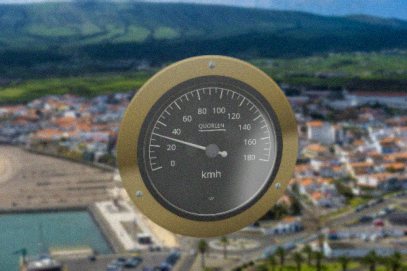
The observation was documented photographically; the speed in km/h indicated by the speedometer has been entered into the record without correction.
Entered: 30 km/h
